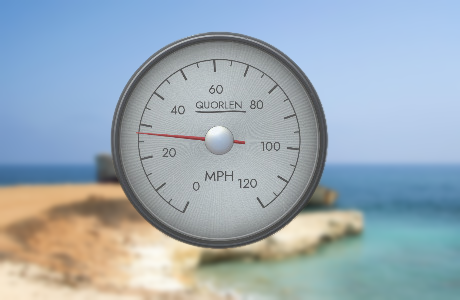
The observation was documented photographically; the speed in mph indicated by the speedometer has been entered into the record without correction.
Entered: 27.5 mph
